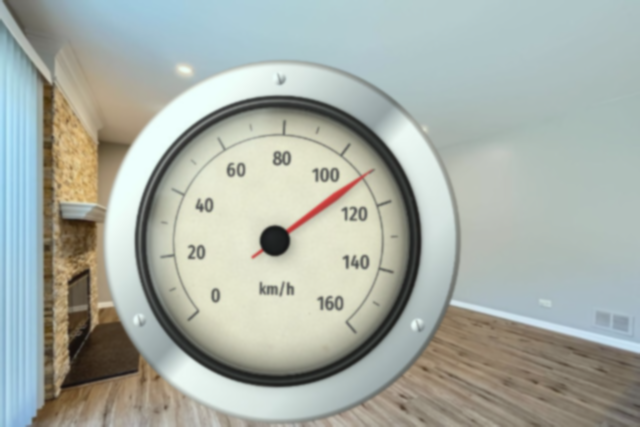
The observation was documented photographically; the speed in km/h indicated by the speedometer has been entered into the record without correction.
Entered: 110 km/h
